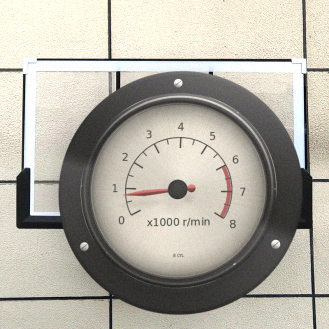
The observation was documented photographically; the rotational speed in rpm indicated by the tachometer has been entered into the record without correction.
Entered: 750 rpm
